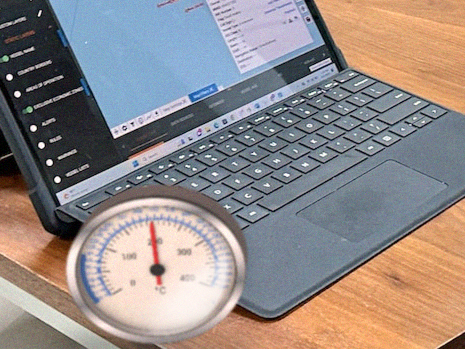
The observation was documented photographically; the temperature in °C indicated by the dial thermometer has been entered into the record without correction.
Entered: 200 °C
